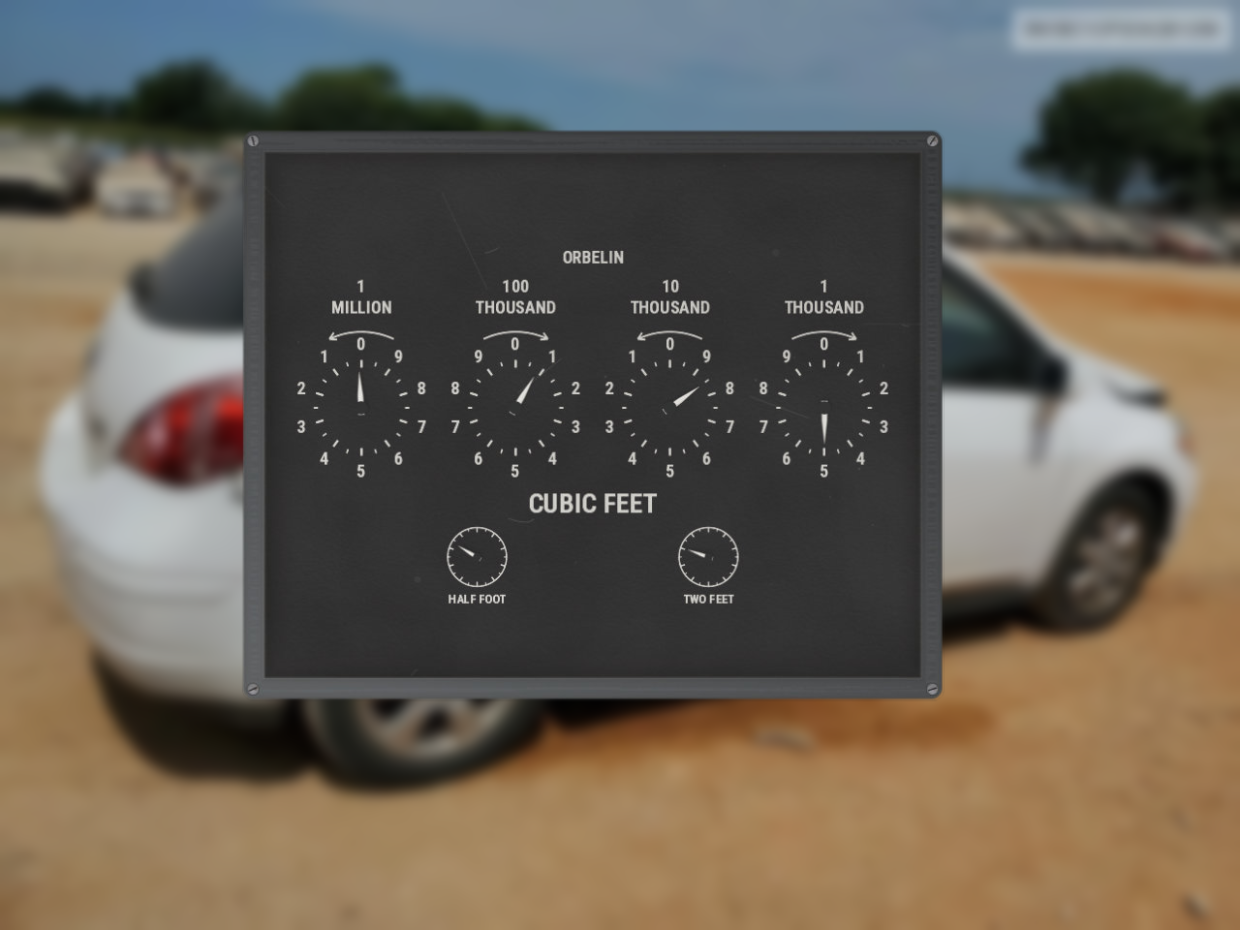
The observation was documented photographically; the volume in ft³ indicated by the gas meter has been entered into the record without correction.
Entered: 8500 ft³
